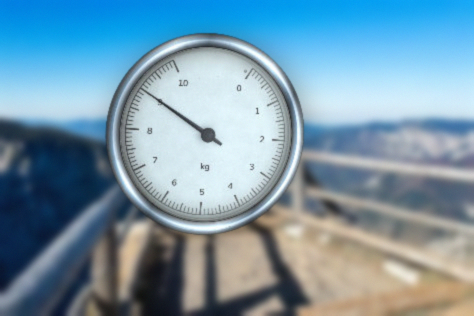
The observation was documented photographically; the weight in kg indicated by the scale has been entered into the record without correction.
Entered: 9 kg
